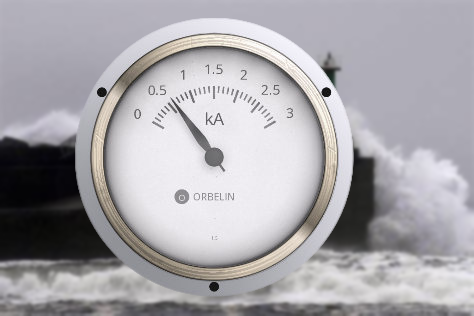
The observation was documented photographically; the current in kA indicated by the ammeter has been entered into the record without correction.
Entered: 0.6 kA
